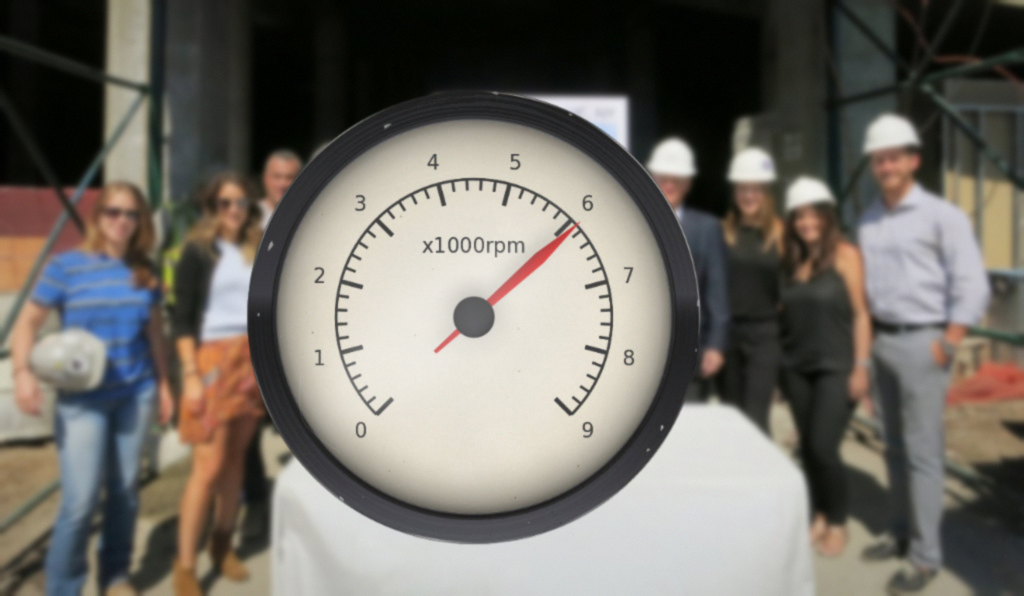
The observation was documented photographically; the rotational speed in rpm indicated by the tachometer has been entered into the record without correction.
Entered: 6100 rpm
